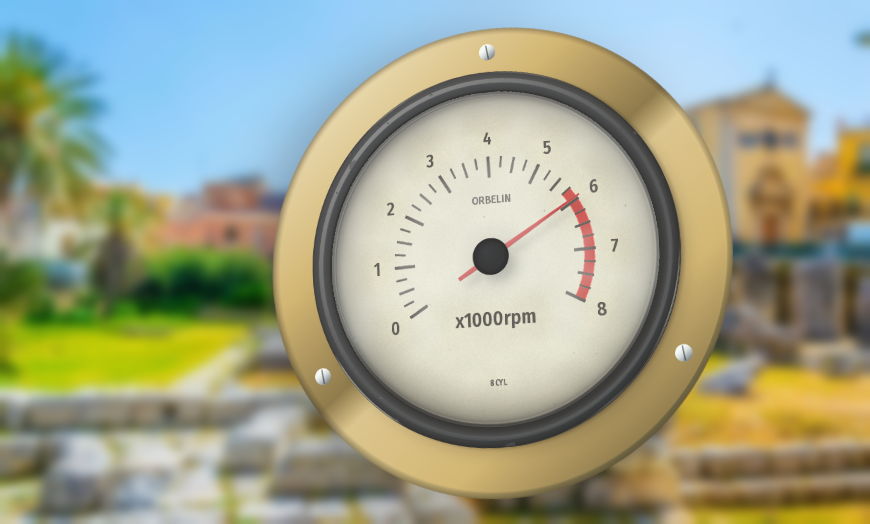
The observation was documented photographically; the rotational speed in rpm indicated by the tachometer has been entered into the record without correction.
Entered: 6000 rpm
